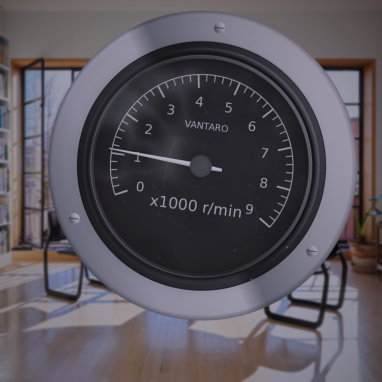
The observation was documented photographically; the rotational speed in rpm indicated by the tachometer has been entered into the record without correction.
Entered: 1100 rpm
